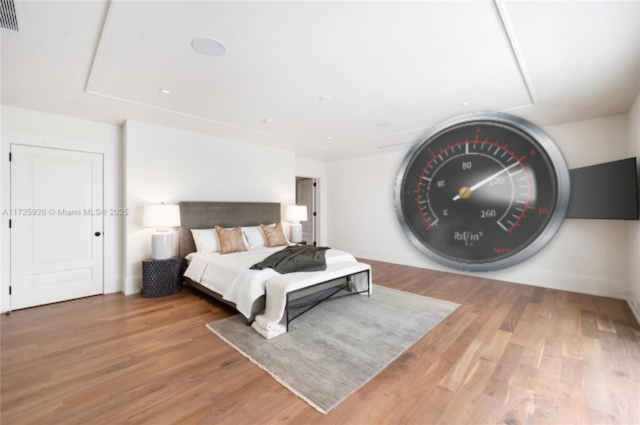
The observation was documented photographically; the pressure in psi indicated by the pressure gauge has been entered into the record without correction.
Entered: 115 psi
